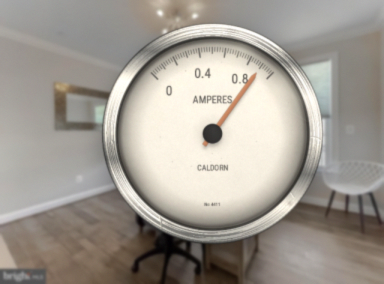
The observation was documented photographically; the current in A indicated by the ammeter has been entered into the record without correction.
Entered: 0.9 A
